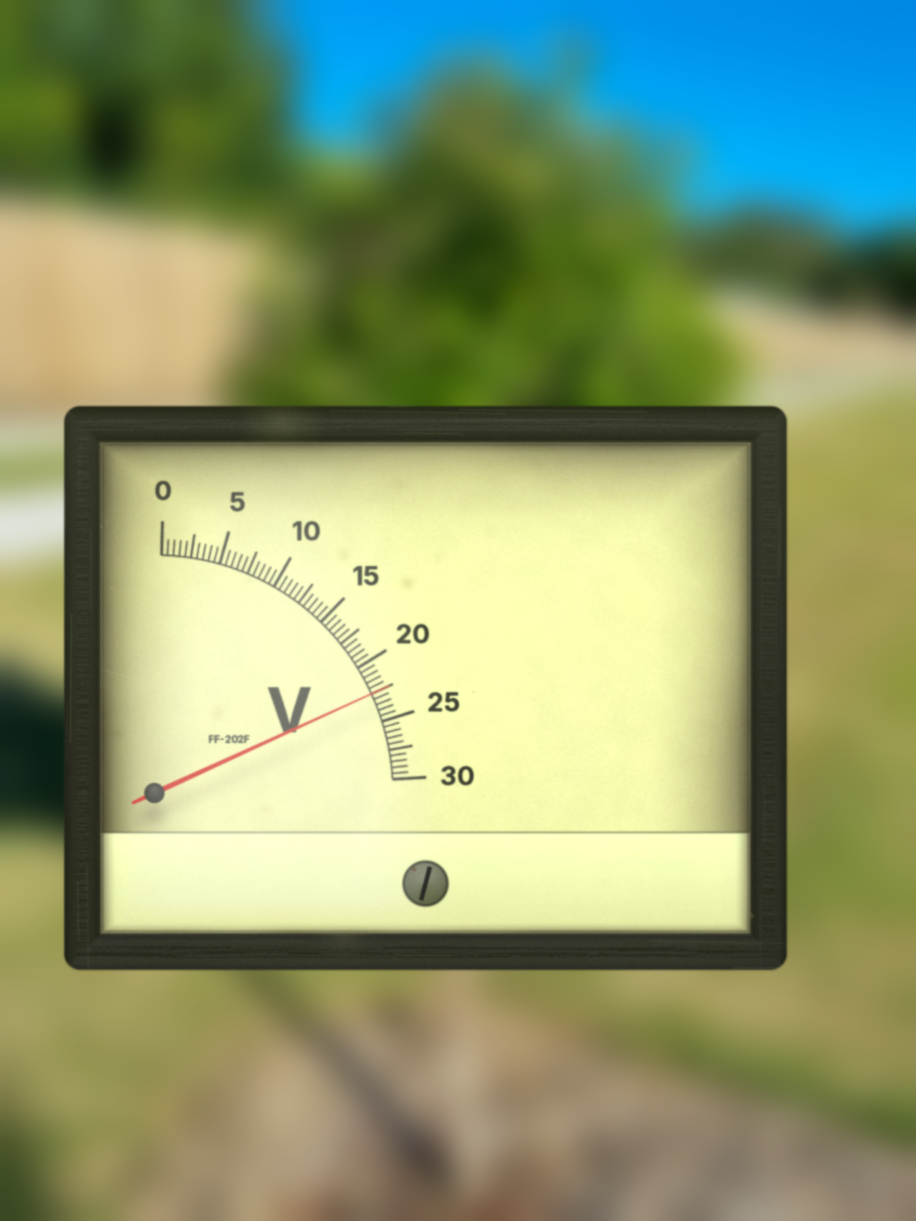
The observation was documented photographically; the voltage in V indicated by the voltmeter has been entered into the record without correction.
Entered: 22.5 V
